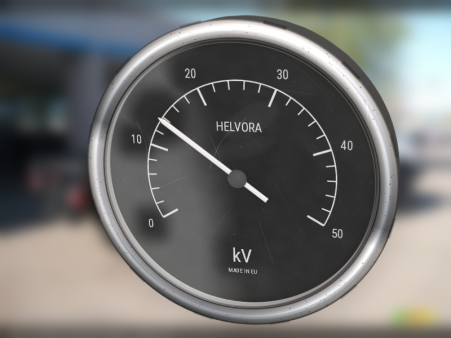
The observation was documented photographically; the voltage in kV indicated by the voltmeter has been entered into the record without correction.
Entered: 14 kV
